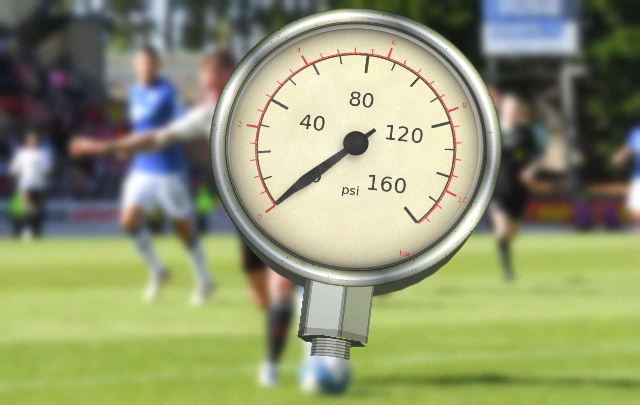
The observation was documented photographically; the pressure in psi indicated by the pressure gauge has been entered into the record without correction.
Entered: 0 psi
